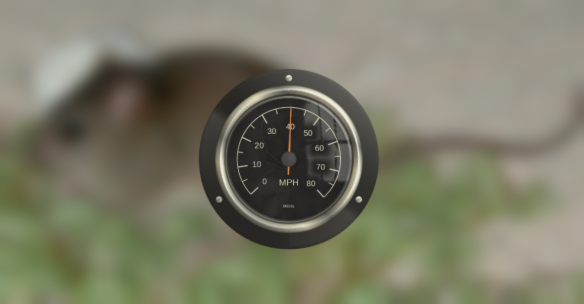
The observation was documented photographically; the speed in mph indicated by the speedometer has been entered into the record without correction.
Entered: 40 mph
